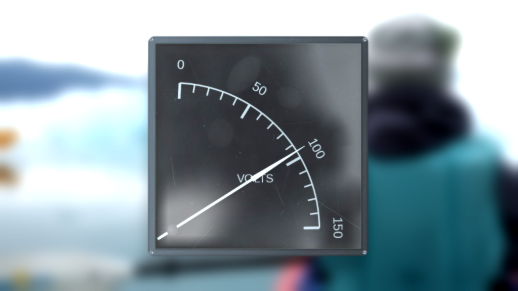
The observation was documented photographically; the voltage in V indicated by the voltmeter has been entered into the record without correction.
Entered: 95 V
